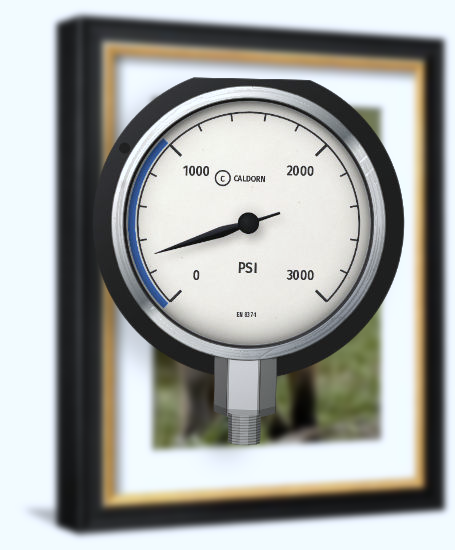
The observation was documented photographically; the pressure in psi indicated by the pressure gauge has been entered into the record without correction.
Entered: 300 psi
